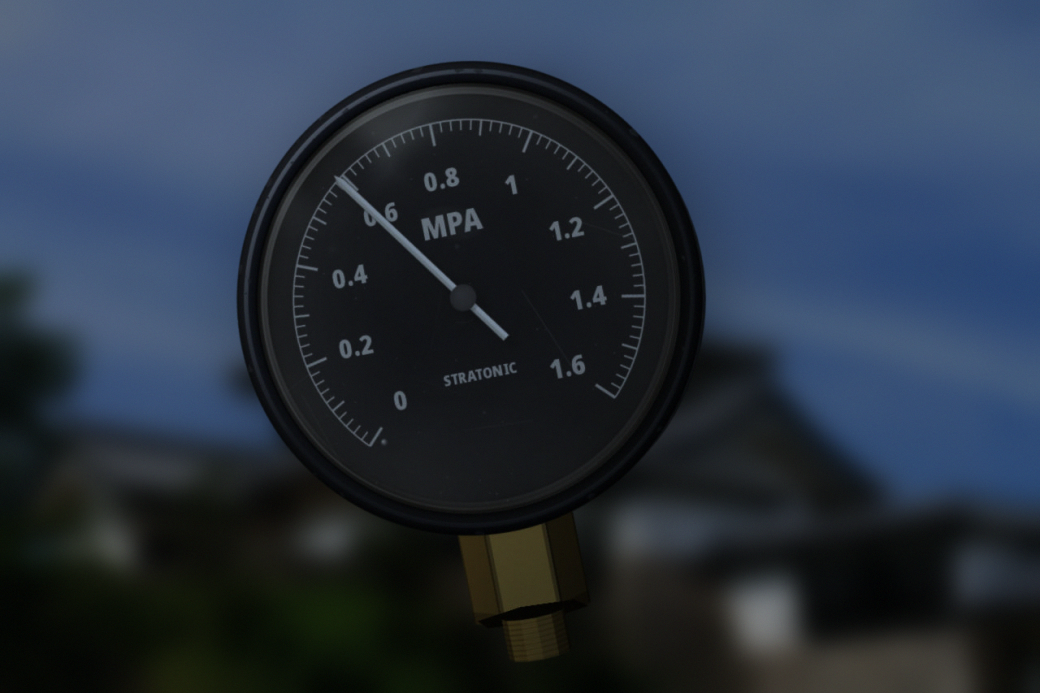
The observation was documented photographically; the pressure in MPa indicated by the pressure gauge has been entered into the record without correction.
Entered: 0.59 MPa
